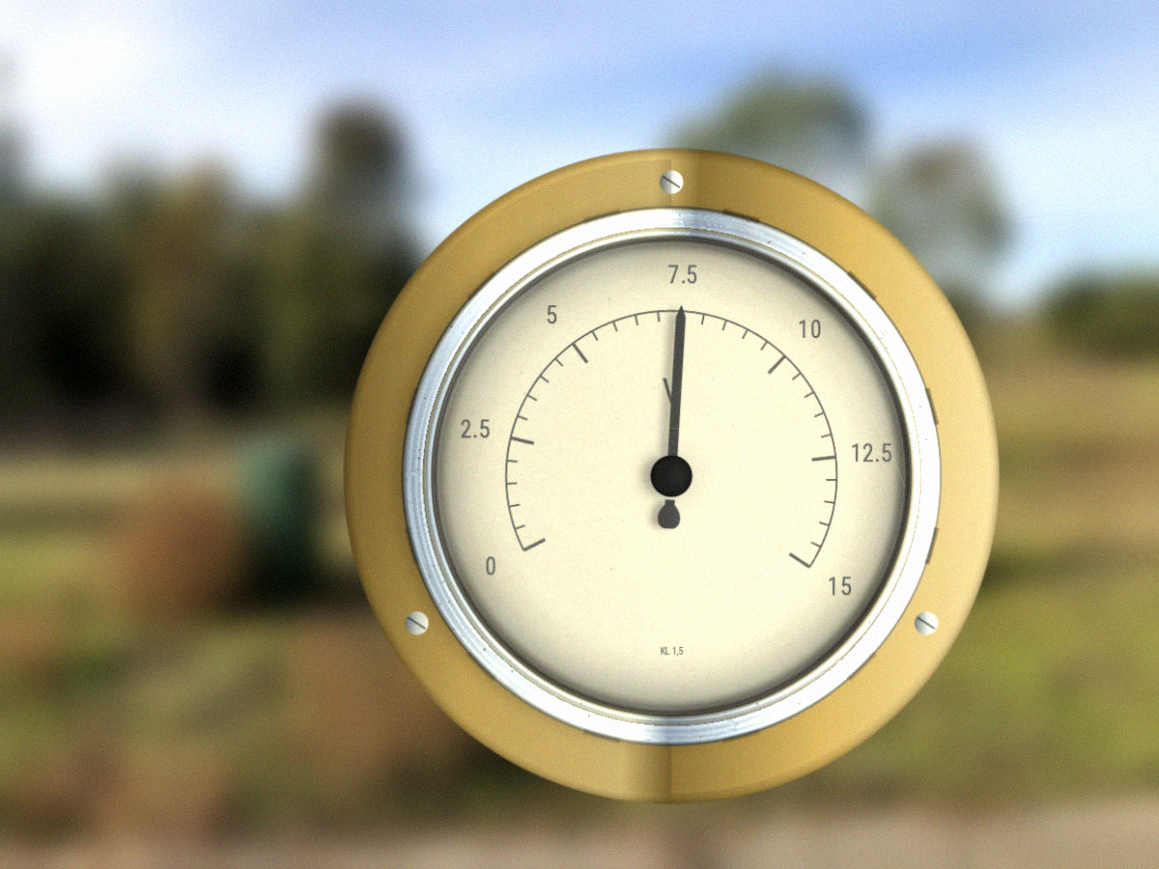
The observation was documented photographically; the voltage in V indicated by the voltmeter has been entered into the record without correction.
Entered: 7.5 V
